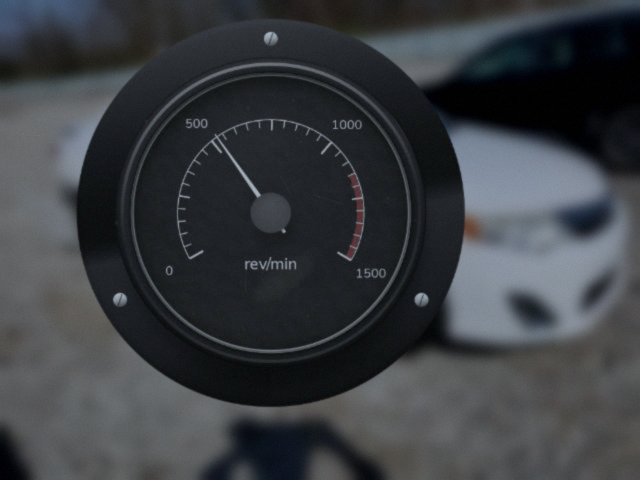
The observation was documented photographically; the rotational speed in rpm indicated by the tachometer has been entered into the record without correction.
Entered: 525 rpm
